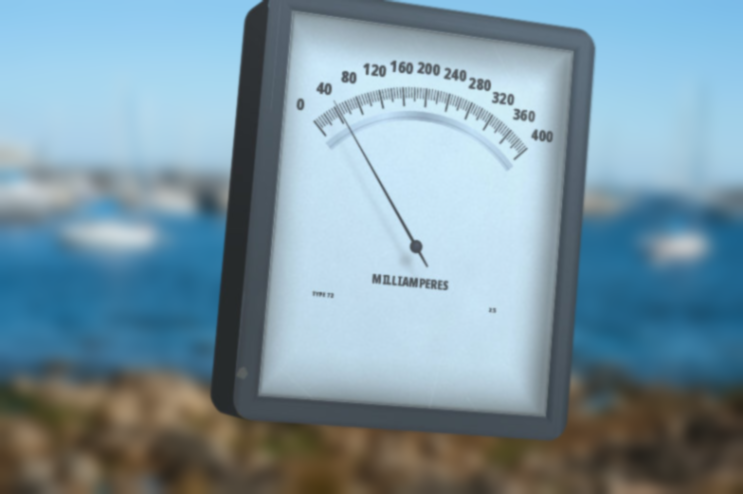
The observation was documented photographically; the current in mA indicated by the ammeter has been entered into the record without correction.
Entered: 40 mA
